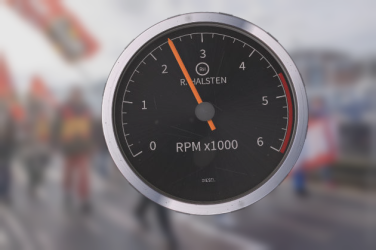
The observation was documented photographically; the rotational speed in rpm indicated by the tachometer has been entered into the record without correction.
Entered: 2400 rpm
